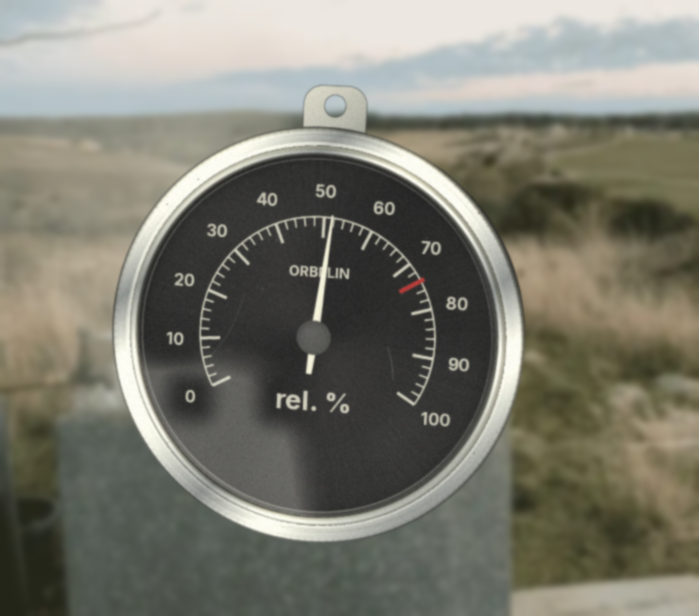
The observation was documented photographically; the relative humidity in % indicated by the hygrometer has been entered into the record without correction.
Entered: 52 %
